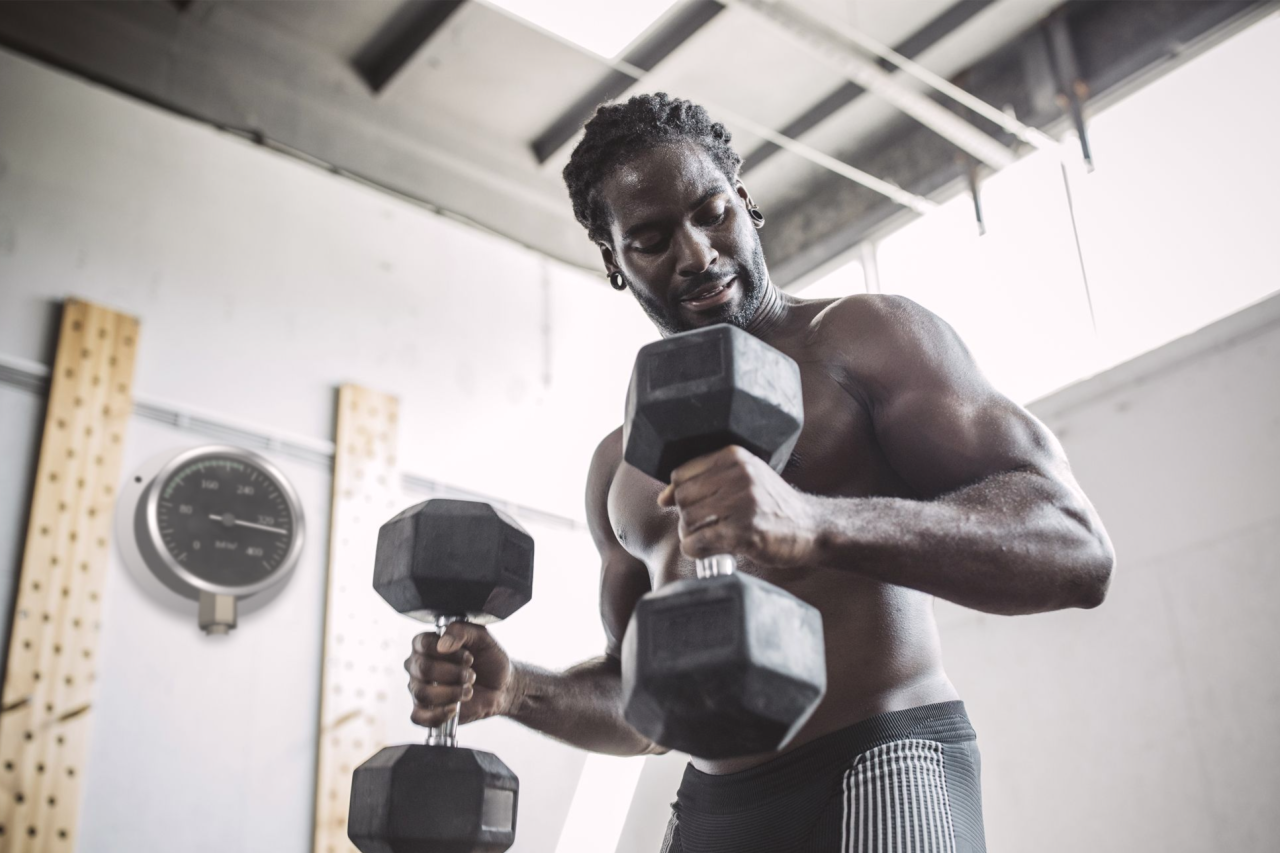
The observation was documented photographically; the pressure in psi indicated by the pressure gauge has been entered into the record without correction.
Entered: 340 psi
